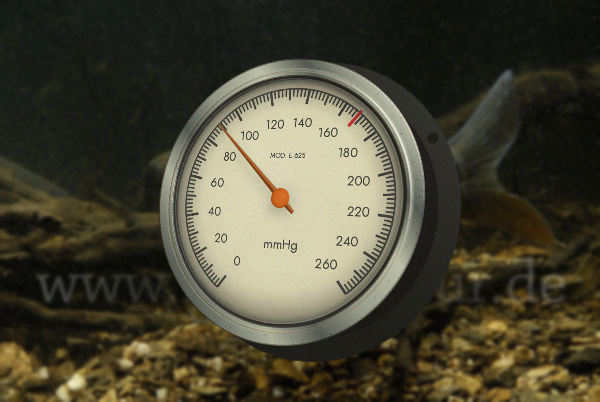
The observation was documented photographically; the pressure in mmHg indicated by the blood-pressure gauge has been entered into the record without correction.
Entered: 90 mmHg
